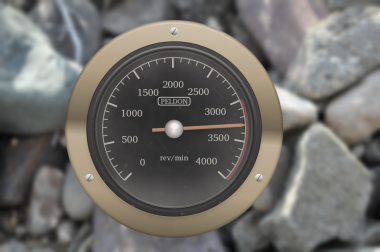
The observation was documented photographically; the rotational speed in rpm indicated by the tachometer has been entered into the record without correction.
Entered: 3300 rpm
